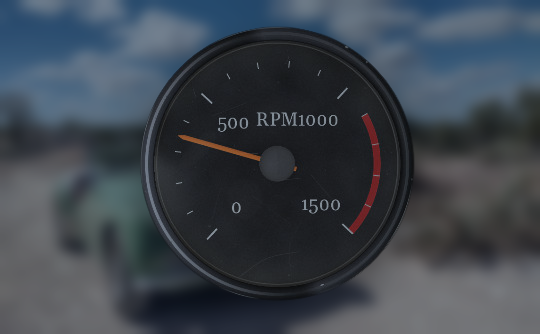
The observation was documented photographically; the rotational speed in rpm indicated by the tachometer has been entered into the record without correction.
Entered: 350 rpm
